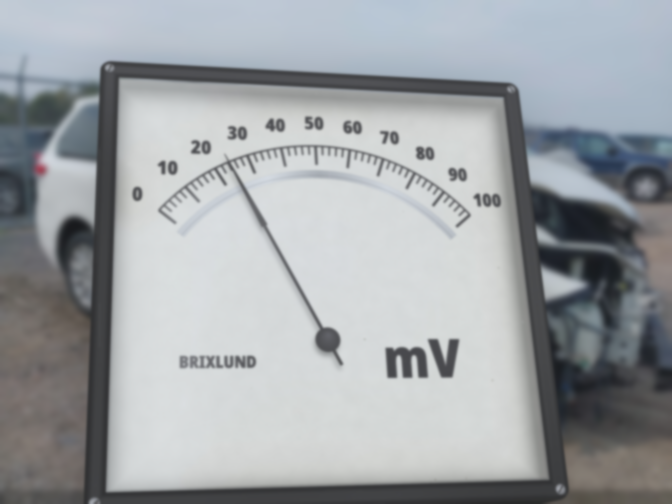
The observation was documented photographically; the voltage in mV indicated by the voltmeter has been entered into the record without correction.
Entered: 24 mV
